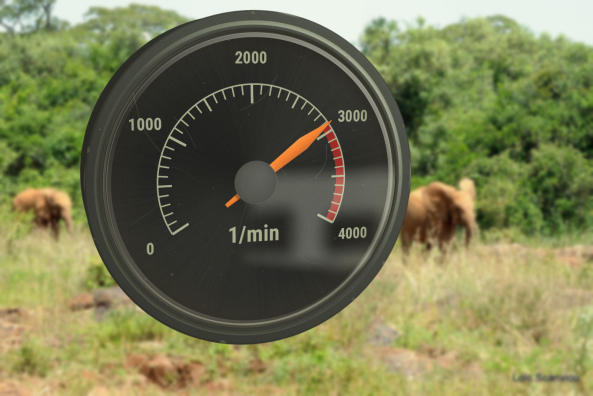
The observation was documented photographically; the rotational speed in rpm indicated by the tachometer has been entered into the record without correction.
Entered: 2900 rpm
